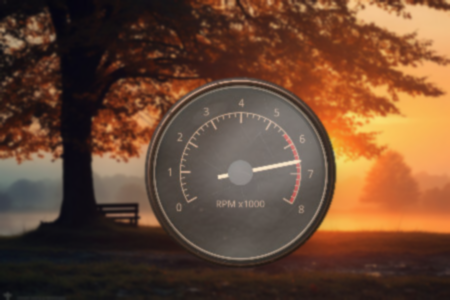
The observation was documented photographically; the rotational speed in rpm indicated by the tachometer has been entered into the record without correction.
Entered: 6600 rpm
